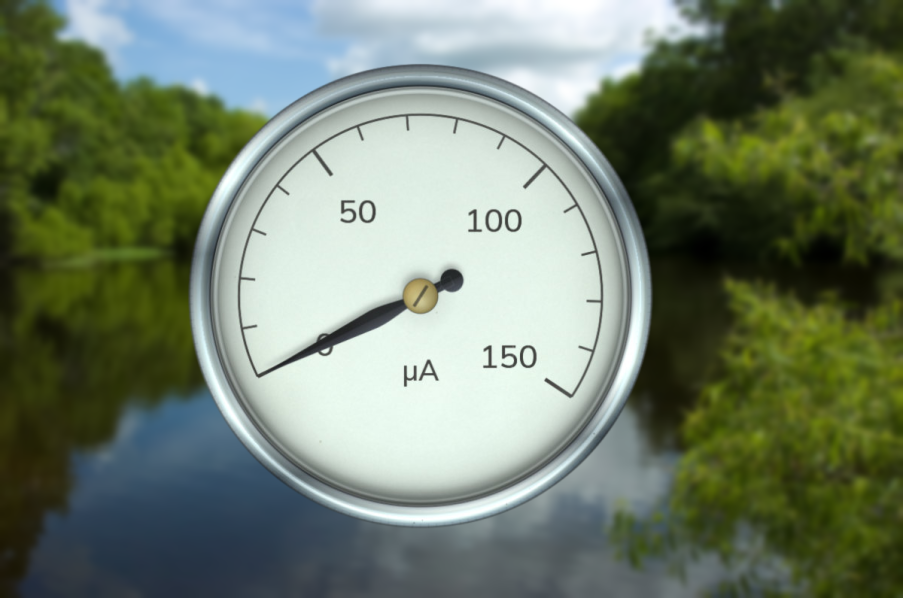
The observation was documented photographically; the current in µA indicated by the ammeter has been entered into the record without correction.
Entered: 0 µA
